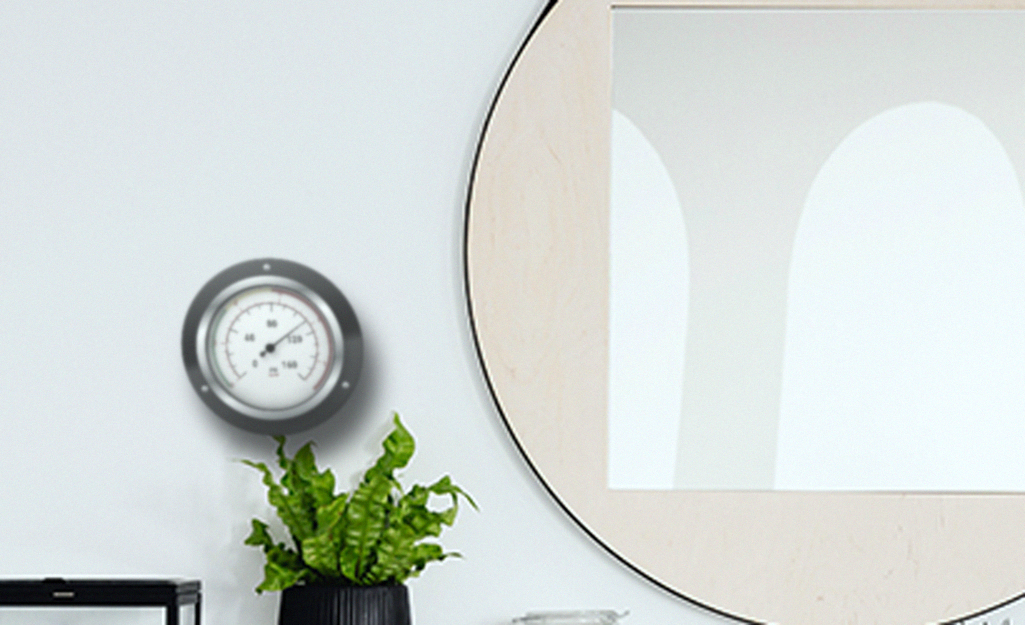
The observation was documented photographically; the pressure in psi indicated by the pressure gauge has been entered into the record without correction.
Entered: 110 psi
